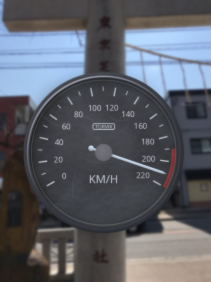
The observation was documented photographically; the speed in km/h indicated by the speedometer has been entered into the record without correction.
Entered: 210 km/h
